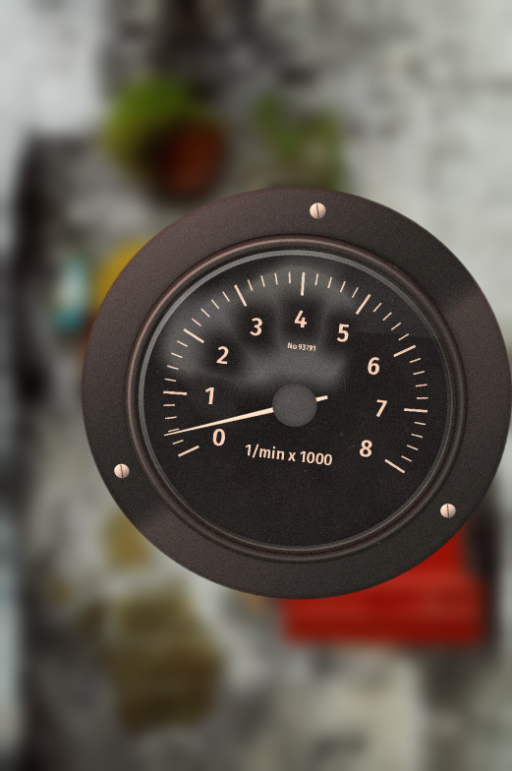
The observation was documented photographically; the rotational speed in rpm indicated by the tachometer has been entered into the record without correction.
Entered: 400 rpm
